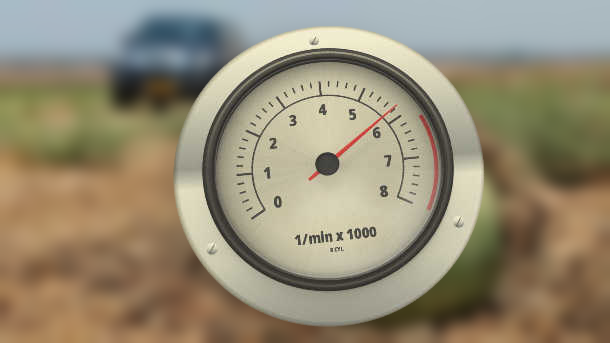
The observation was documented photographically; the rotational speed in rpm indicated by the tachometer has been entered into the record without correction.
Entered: 5800 rpm
